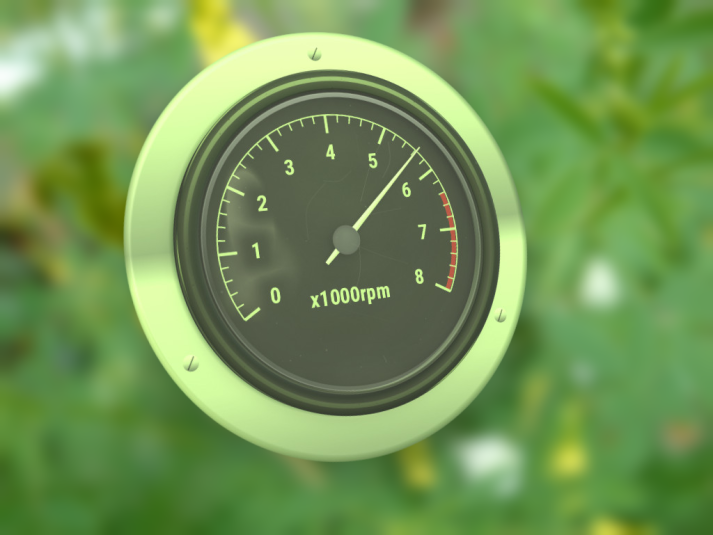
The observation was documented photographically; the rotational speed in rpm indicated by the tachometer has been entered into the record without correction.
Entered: 5600 rpm
